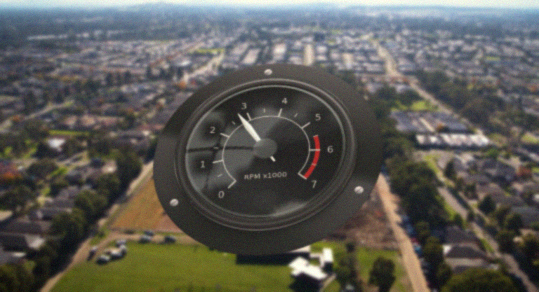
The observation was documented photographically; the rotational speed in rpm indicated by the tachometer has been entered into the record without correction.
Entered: 2750 rpm
